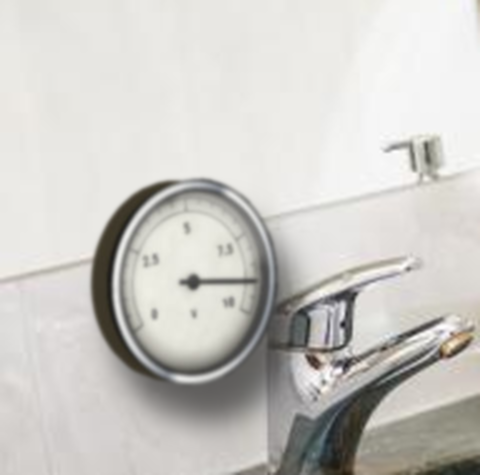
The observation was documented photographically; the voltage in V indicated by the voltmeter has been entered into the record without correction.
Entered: 9 V
